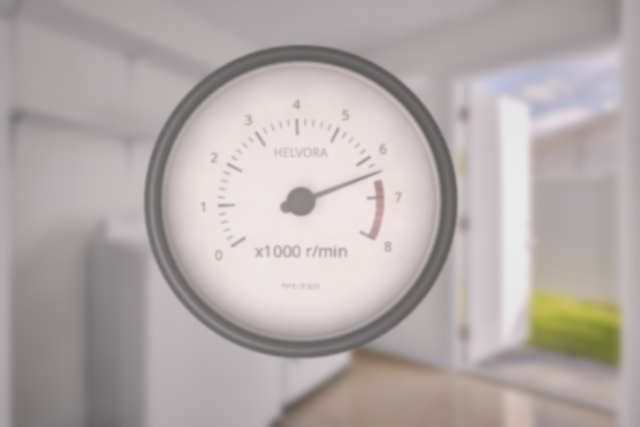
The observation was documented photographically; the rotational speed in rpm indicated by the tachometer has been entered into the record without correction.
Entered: 6400 rpm
